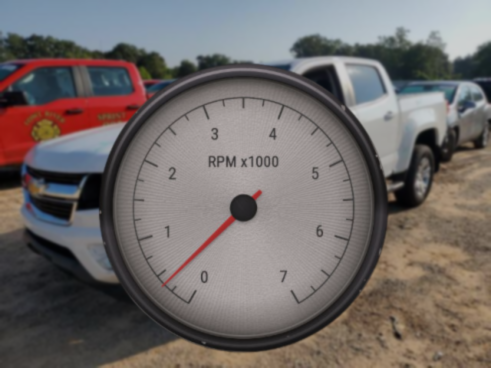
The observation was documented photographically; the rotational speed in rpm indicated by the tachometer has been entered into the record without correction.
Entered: 375 rpm
